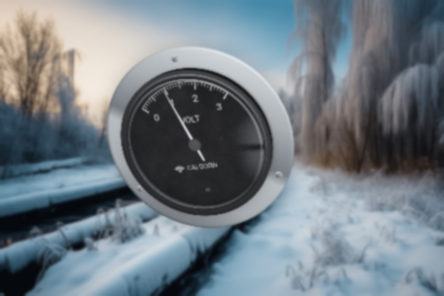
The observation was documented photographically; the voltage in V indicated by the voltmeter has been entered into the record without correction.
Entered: 1 V
